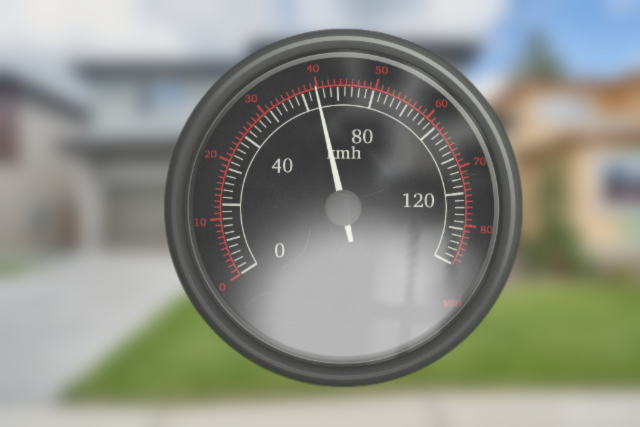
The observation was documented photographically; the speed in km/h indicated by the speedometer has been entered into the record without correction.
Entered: 64 km/h
